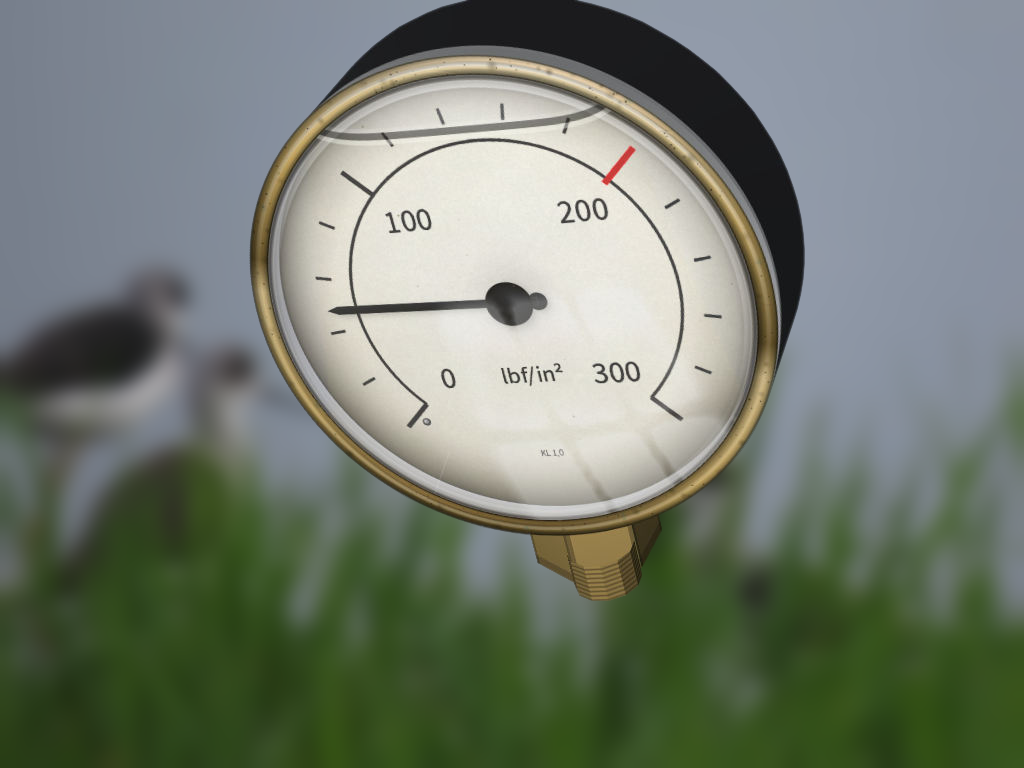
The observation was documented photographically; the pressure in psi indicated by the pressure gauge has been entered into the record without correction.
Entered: 50 psi
